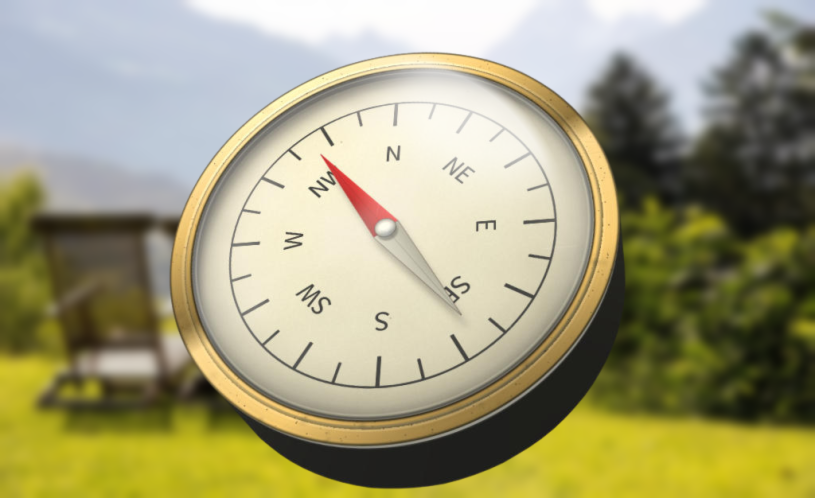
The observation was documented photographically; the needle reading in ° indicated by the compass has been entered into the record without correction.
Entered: 322.5 °
